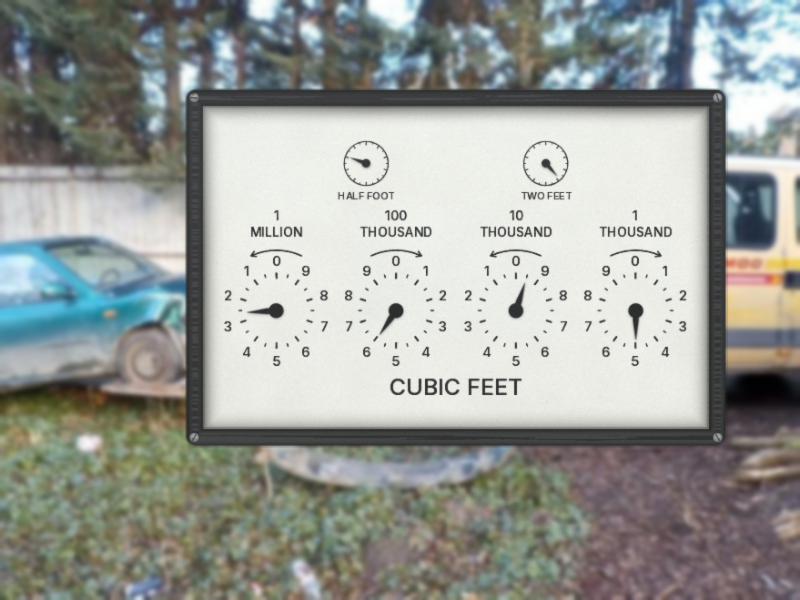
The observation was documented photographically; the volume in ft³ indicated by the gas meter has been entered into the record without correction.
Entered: 259500 ft³
